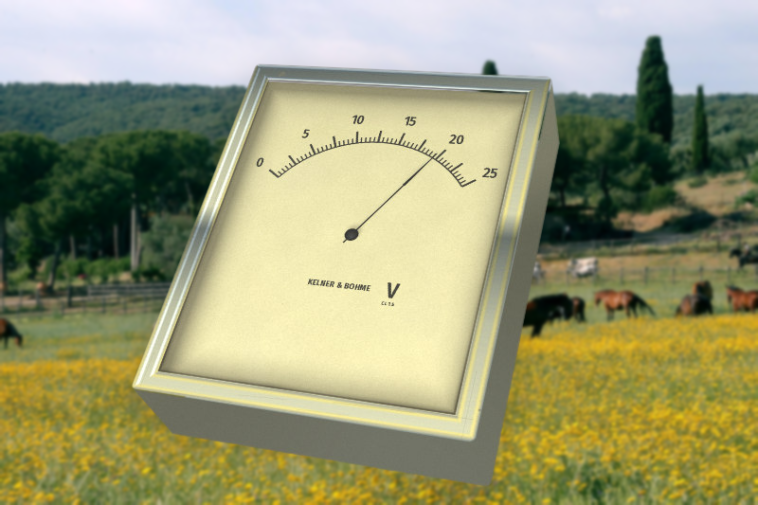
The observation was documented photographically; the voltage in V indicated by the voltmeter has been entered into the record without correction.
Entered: 20 V
